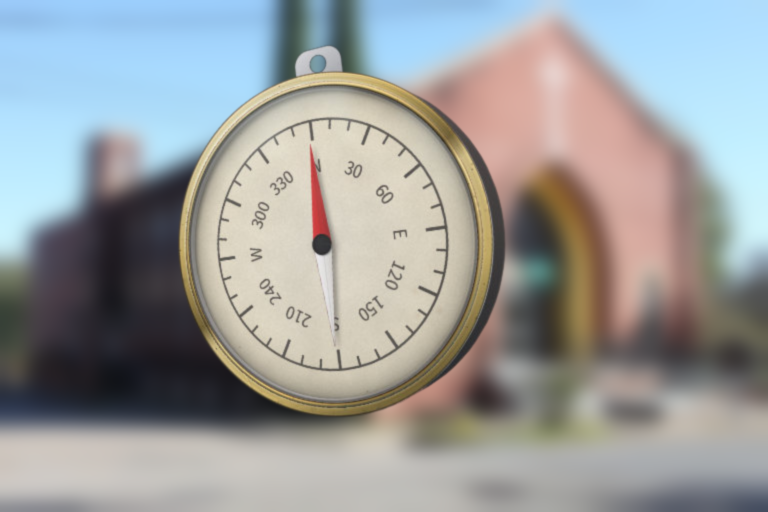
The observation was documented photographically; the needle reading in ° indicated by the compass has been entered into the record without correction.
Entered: 0 °
